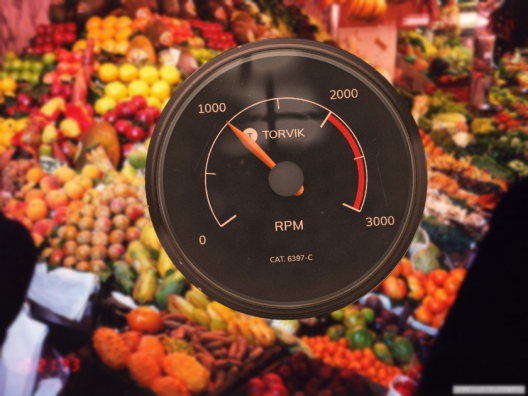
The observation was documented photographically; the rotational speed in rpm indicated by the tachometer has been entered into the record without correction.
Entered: 1000 rpm
